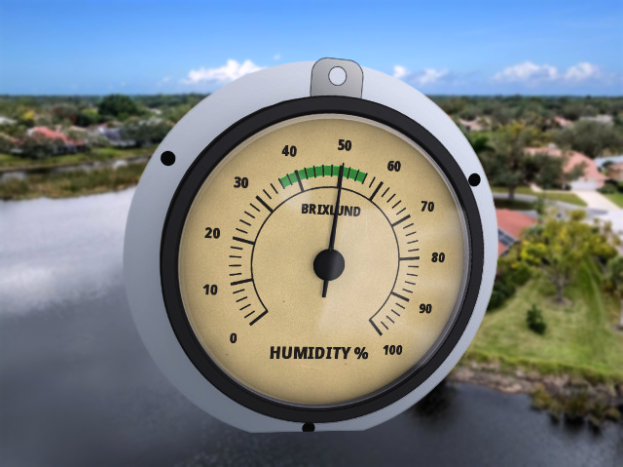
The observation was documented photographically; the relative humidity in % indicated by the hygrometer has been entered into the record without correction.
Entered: 50 %
